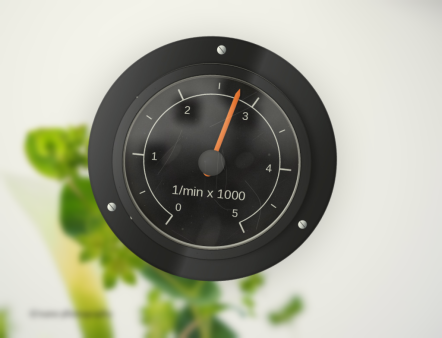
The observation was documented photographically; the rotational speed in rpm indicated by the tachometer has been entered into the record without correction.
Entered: 2750 rpm
